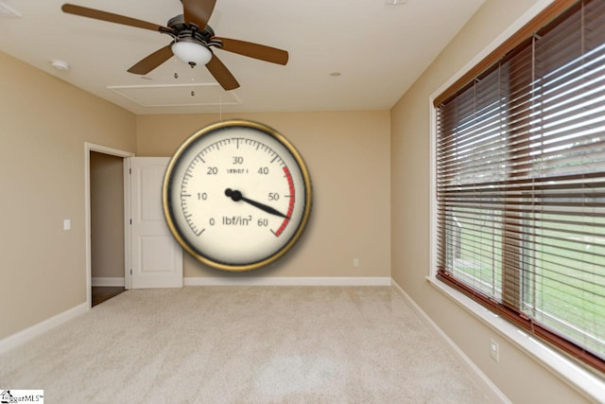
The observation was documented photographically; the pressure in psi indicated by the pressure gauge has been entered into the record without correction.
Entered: 55 psi
